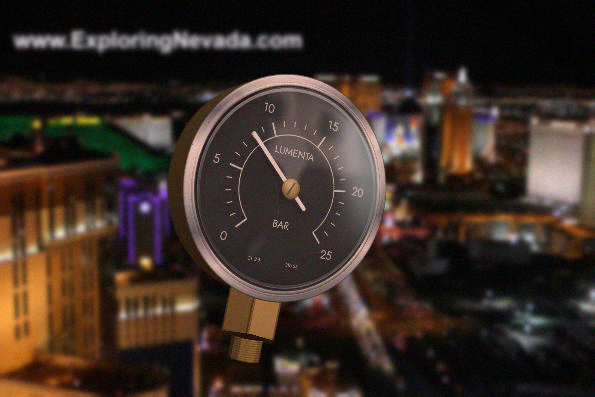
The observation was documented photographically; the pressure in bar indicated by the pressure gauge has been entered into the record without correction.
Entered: 8 bar
